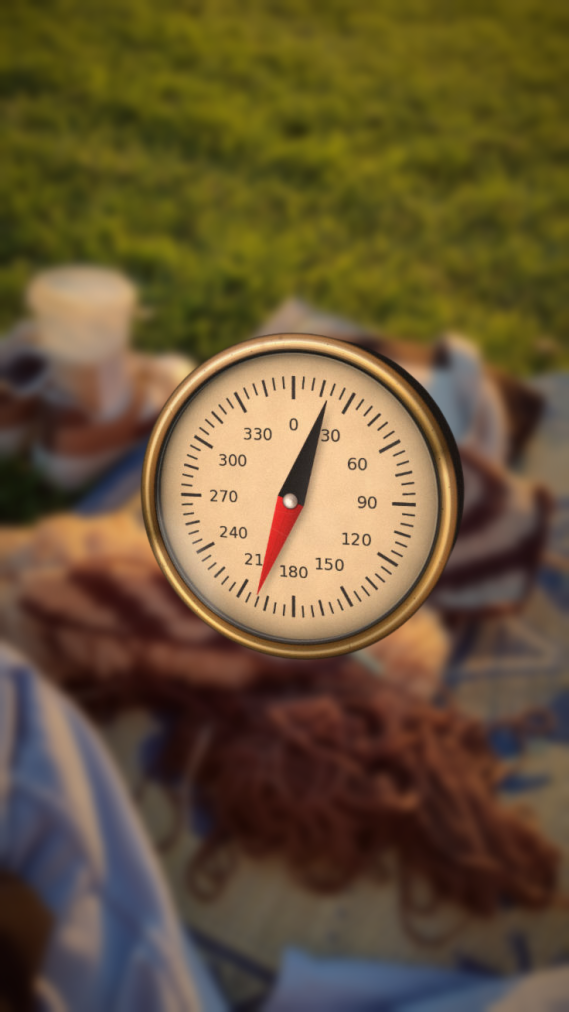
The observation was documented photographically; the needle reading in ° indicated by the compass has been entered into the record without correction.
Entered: 200 °
